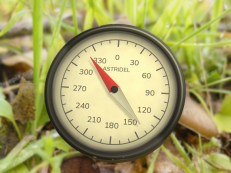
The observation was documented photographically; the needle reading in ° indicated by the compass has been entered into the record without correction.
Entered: 320 °
